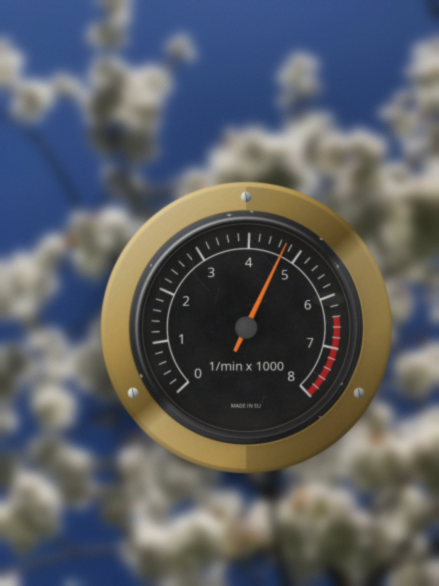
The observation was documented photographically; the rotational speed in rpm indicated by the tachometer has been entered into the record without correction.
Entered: 4700 rpm
